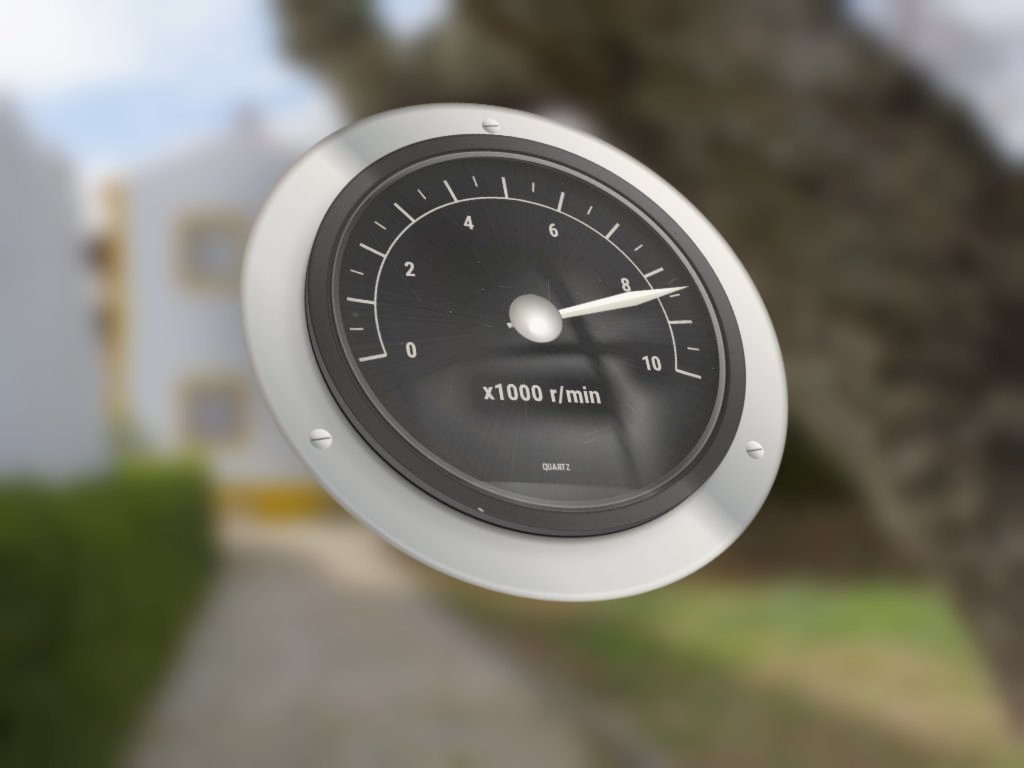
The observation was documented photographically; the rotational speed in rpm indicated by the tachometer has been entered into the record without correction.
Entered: 8500 rpm
